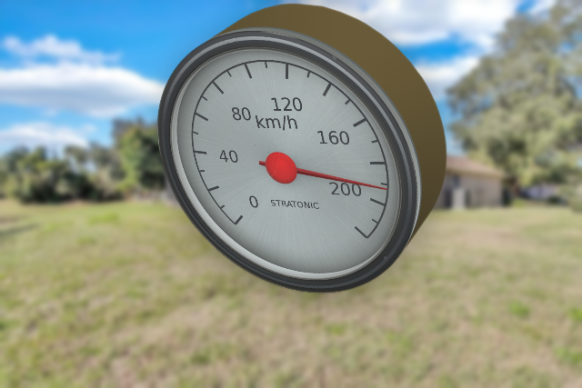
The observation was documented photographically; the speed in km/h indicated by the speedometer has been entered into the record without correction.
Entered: 190 km/h
